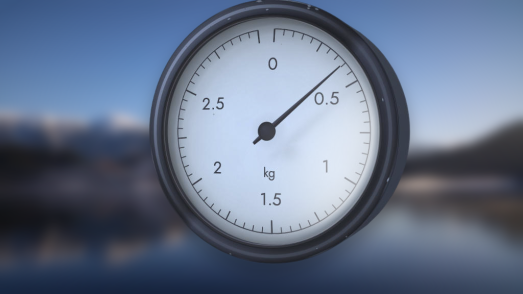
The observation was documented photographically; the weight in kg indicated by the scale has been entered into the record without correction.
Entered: 0.4 kg
